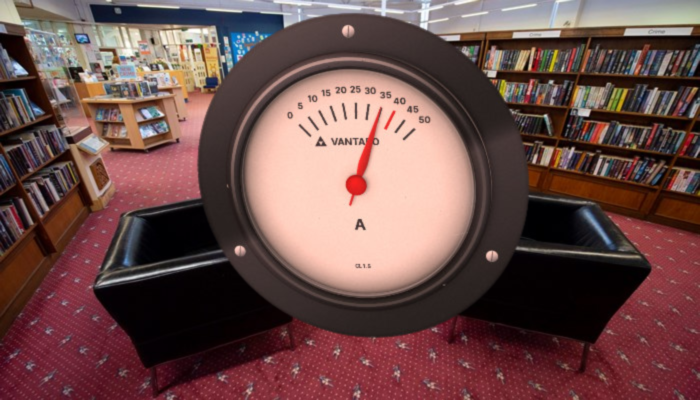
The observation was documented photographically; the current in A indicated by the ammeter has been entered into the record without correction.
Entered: 35 A
